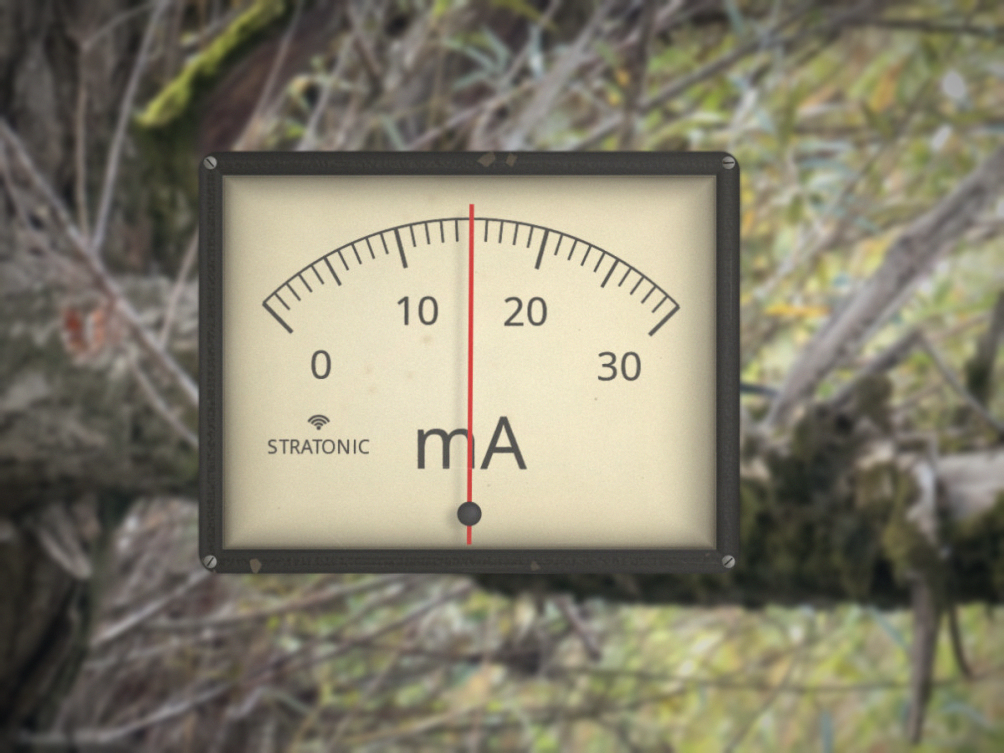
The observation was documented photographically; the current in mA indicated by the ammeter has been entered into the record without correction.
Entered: 15 mA
